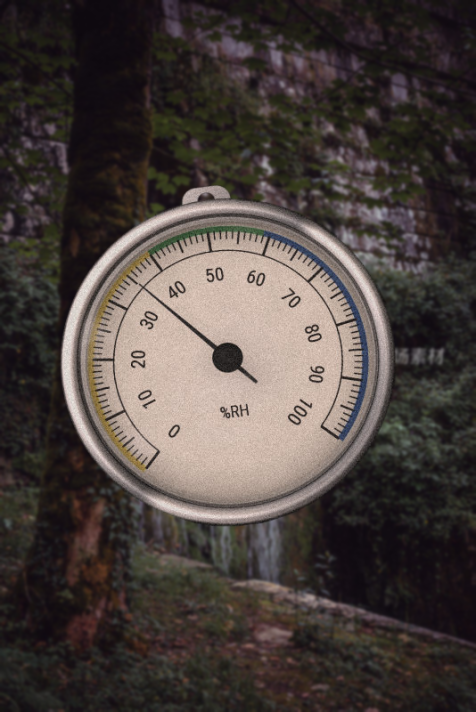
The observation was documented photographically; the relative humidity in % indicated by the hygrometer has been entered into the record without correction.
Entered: 35 %
